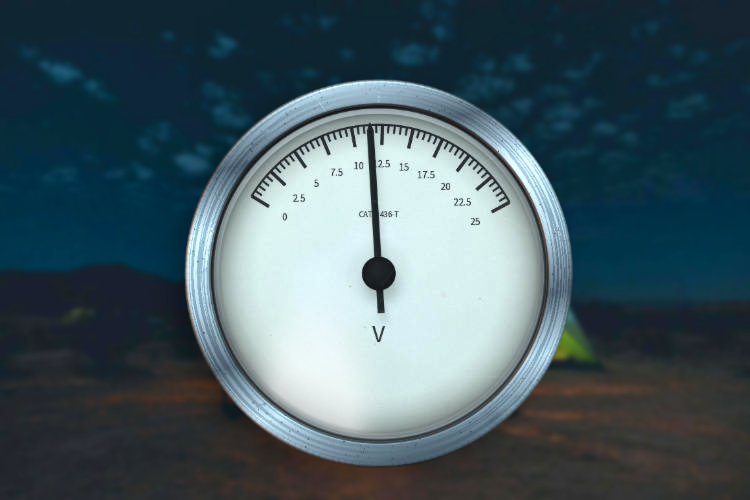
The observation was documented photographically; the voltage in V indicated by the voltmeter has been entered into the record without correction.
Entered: 11.5 V
